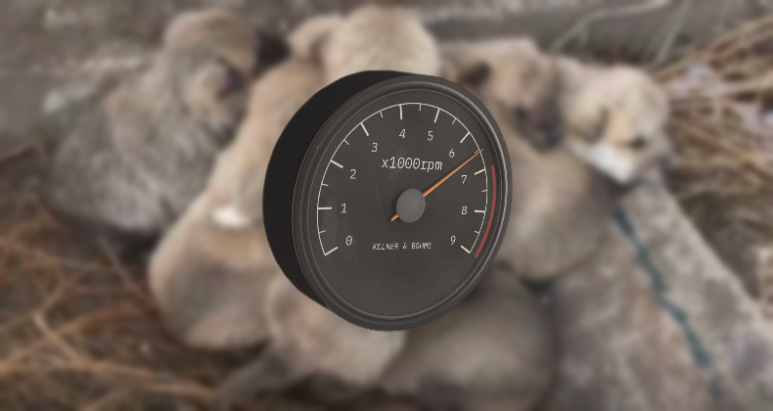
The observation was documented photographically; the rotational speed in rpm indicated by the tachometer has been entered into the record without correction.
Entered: 6500 rpm
